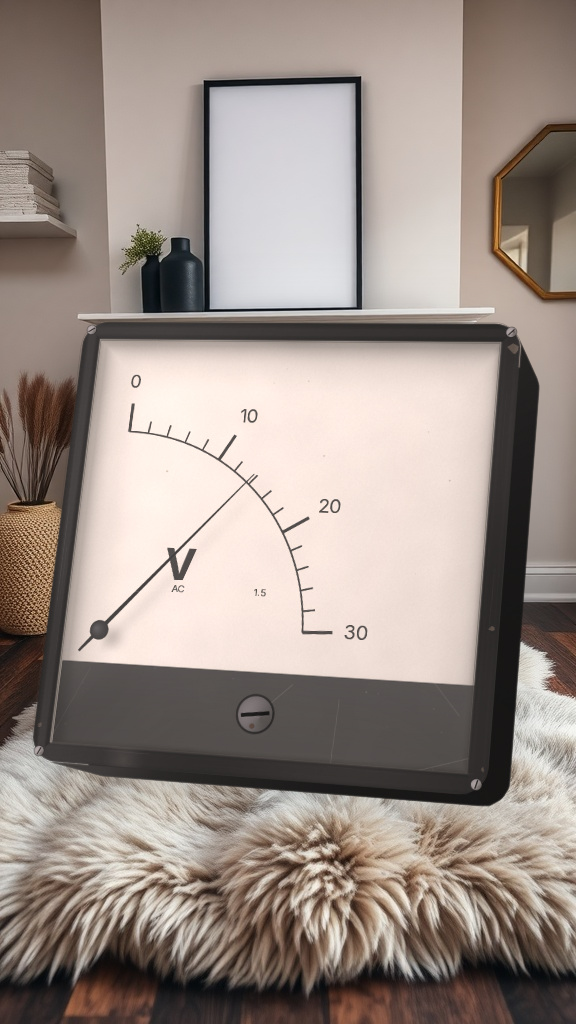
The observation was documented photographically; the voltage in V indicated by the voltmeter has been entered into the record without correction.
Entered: 14 V
